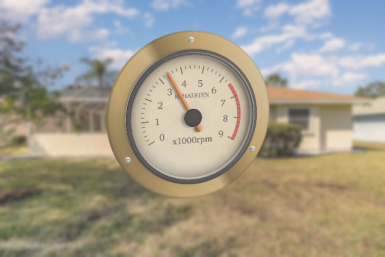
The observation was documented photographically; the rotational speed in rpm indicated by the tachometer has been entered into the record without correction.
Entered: 3400 rpm
